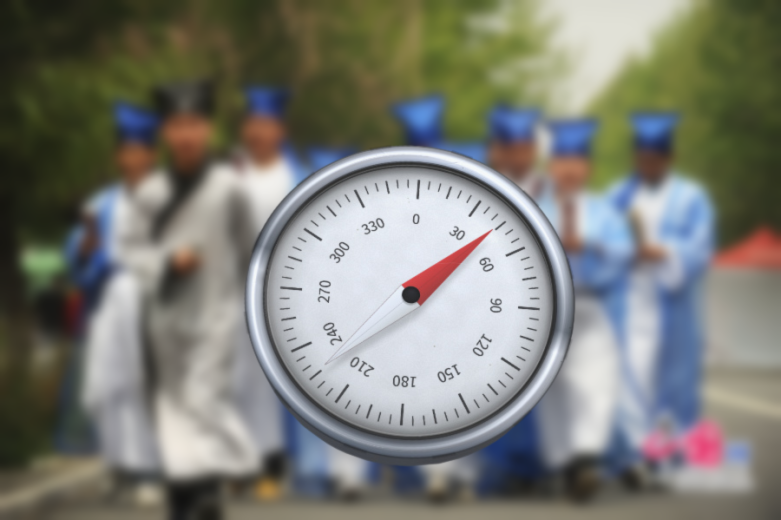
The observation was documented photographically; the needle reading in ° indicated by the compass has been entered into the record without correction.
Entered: 45 °
